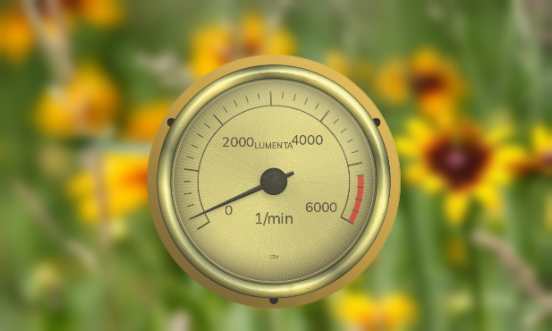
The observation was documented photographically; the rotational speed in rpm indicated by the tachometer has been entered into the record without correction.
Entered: 200 rpm
